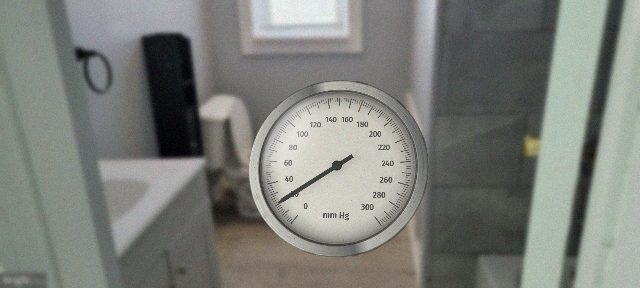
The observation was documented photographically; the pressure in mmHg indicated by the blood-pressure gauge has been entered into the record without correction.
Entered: 20 mmHg
